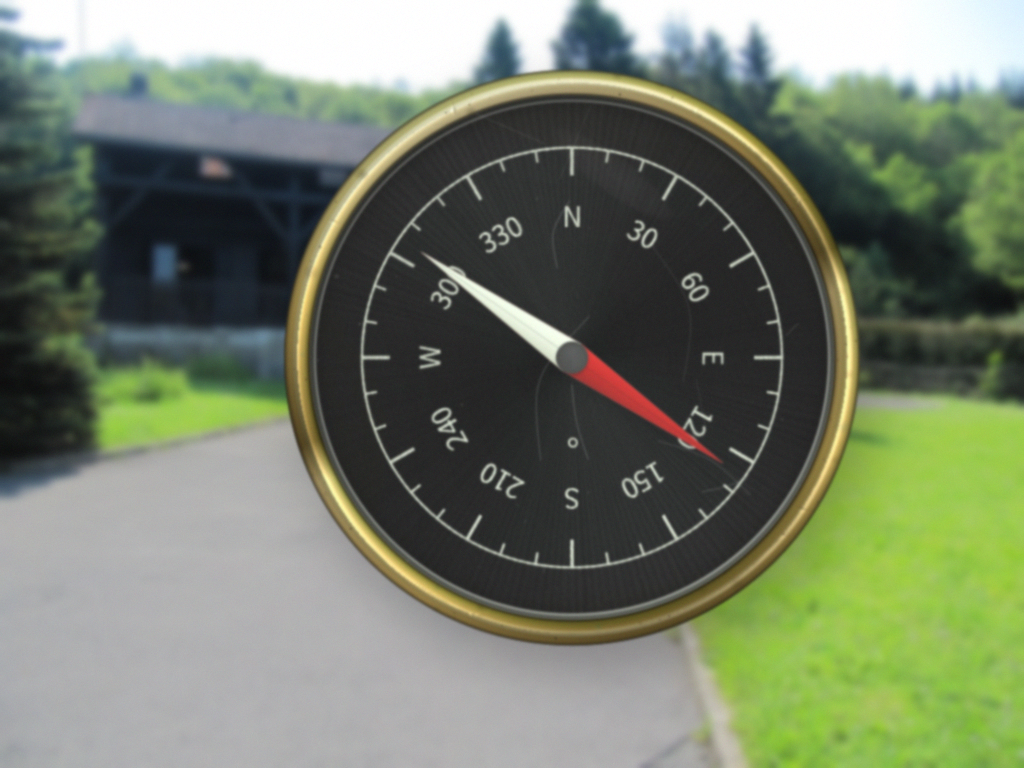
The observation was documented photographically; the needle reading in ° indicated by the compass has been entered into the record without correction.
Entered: 125 °
